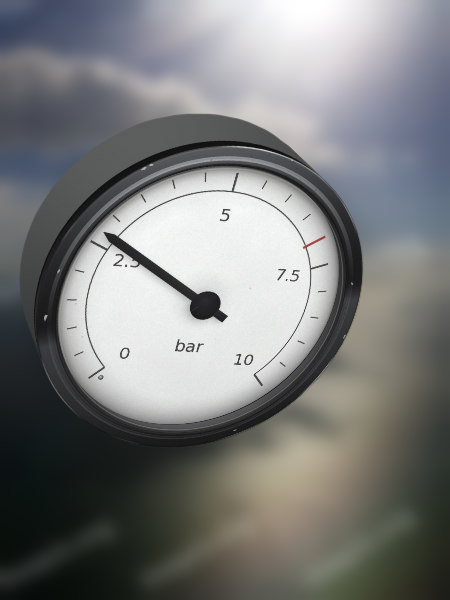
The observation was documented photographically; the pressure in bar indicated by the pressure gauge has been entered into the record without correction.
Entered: 2.75 bar
